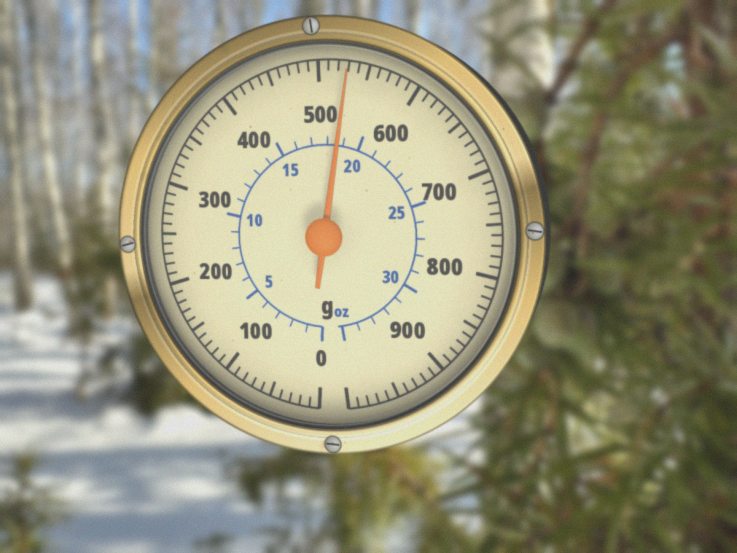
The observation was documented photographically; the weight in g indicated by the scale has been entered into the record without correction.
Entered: 530 g
